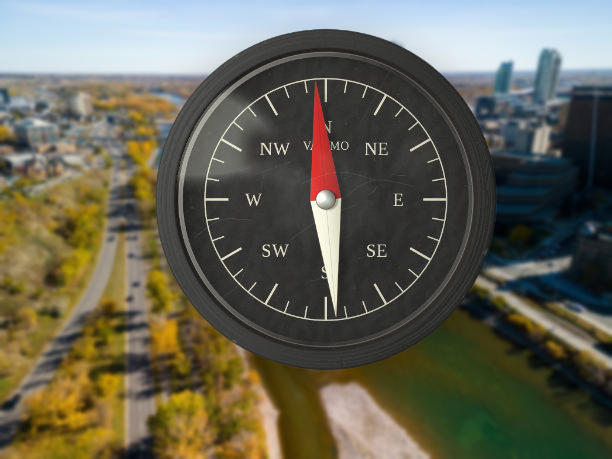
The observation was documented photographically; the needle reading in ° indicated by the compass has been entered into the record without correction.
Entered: 355 °
